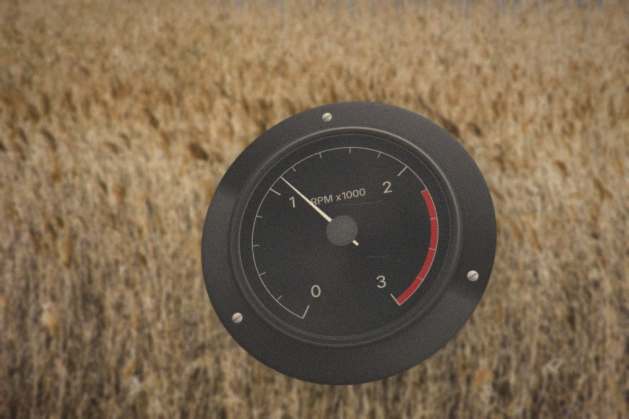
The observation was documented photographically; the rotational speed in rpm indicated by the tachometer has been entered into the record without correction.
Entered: 1100 rpm
